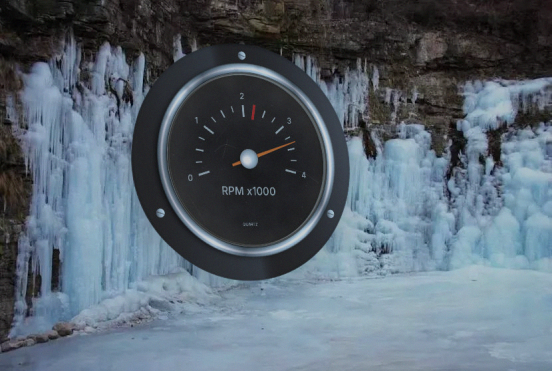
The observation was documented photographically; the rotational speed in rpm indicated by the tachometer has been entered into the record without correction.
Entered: 3375 rpm
